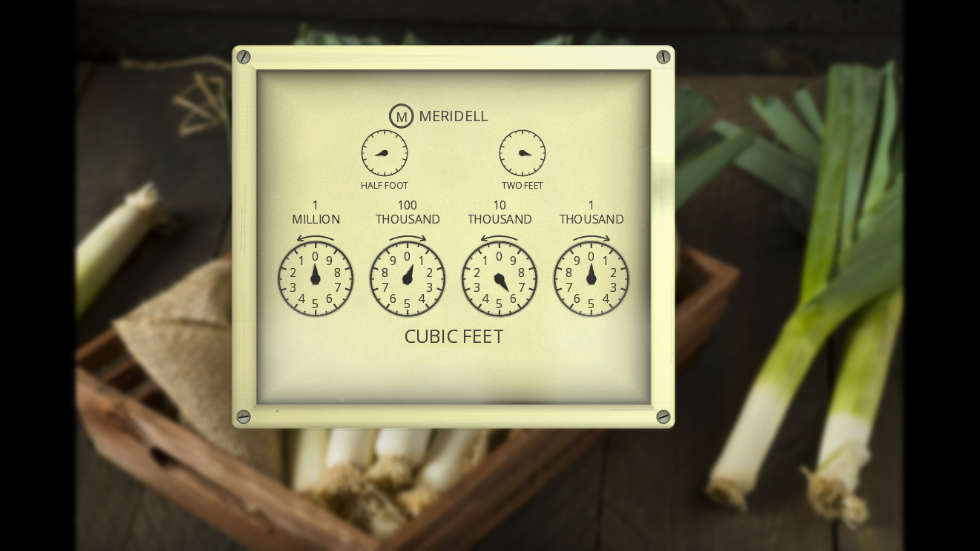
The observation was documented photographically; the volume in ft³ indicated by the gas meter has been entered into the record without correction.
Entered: 6000 ft³
